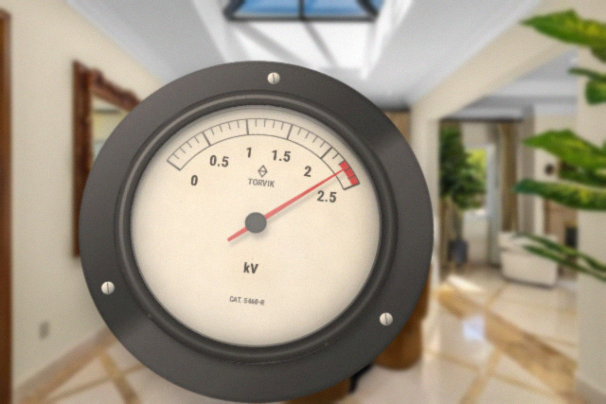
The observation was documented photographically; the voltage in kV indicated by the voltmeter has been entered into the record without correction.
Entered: 2.3 kV
